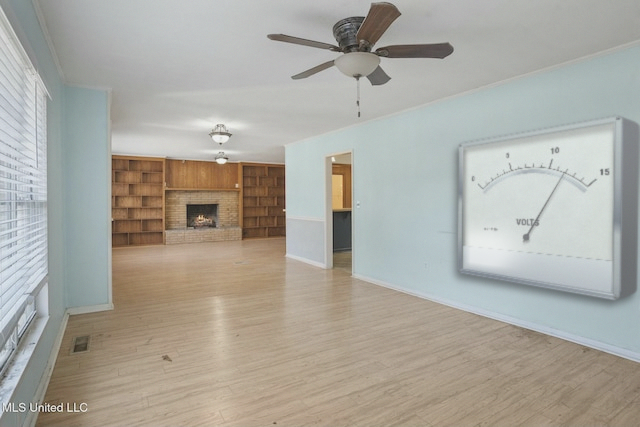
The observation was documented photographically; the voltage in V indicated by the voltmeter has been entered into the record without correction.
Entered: 12 V
